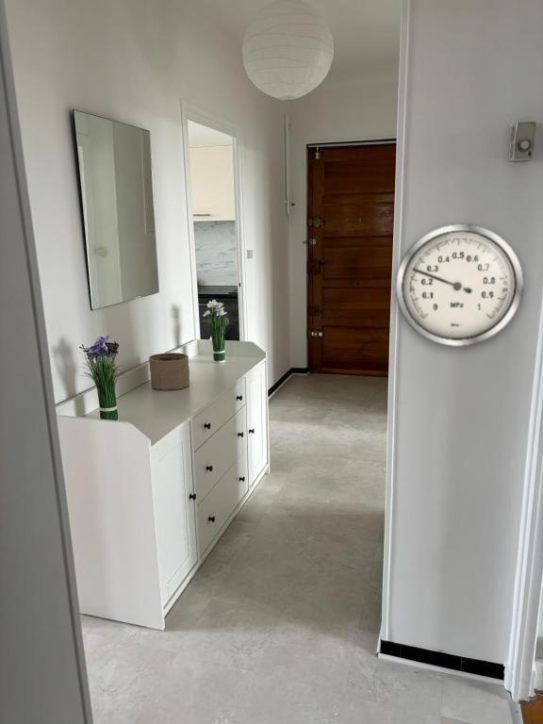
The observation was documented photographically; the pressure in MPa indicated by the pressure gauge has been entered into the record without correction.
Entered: 0.25 MPa
